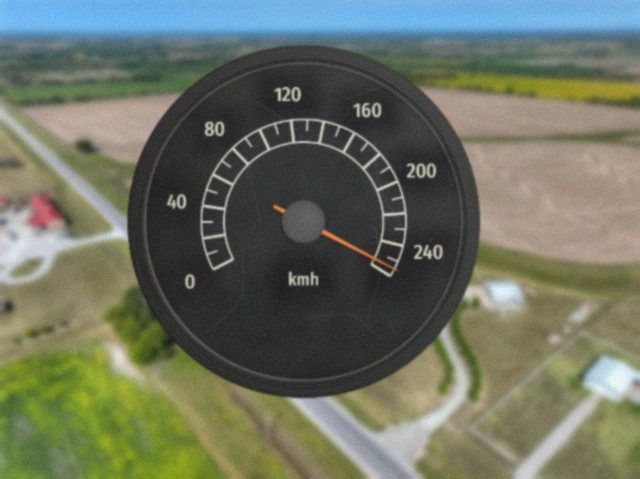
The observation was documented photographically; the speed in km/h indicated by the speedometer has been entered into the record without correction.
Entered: 255 km/h
